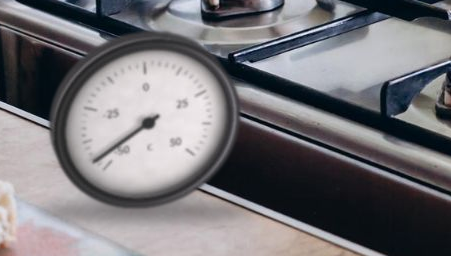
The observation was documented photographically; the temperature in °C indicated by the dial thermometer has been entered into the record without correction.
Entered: -45 °C
